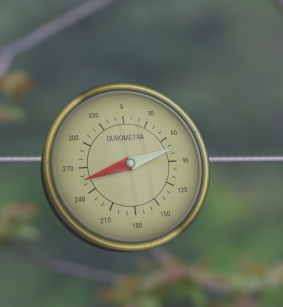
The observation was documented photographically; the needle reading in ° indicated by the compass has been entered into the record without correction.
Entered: 255 °
